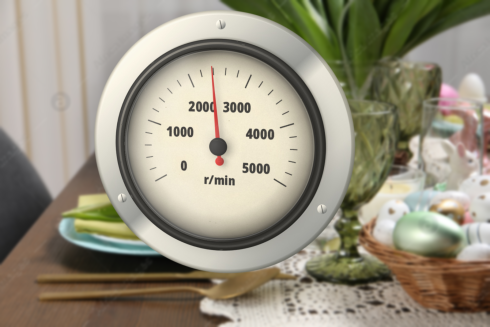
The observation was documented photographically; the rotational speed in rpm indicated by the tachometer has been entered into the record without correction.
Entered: 2400 rpm
